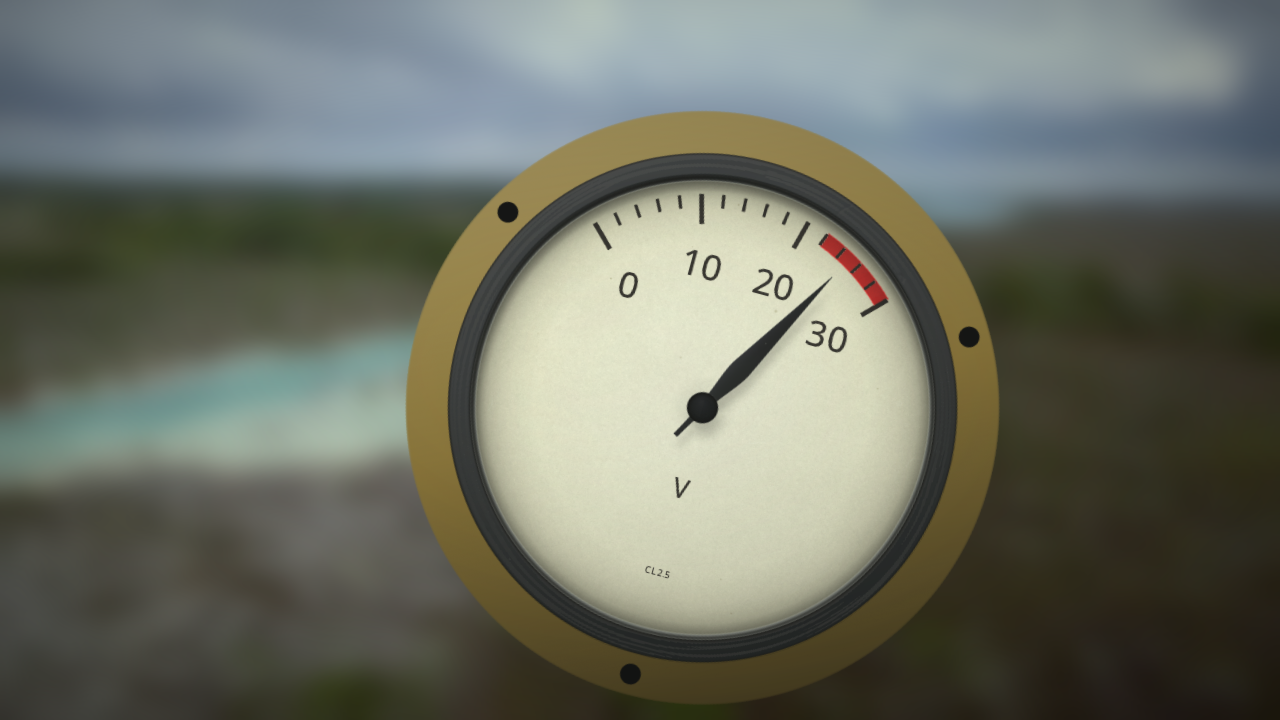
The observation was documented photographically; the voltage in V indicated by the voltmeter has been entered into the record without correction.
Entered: 25 V
